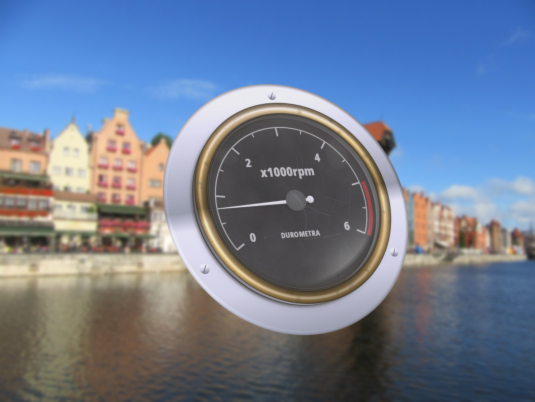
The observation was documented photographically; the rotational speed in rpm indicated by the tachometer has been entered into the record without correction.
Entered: 750 rpm
